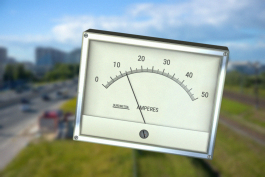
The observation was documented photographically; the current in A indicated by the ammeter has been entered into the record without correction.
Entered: 12.5 A
